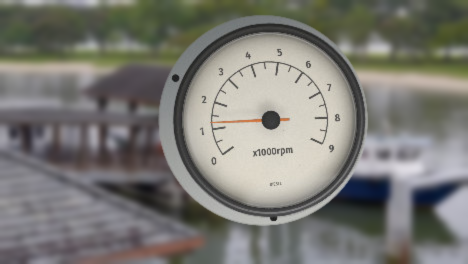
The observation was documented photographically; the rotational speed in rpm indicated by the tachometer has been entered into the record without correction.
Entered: 1250 rpm
